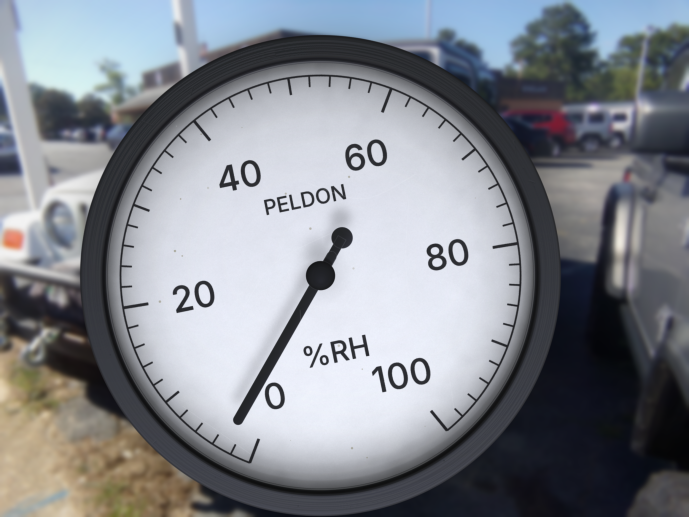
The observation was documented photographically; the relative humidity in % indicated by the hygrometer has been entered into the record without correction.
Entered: 3 %
